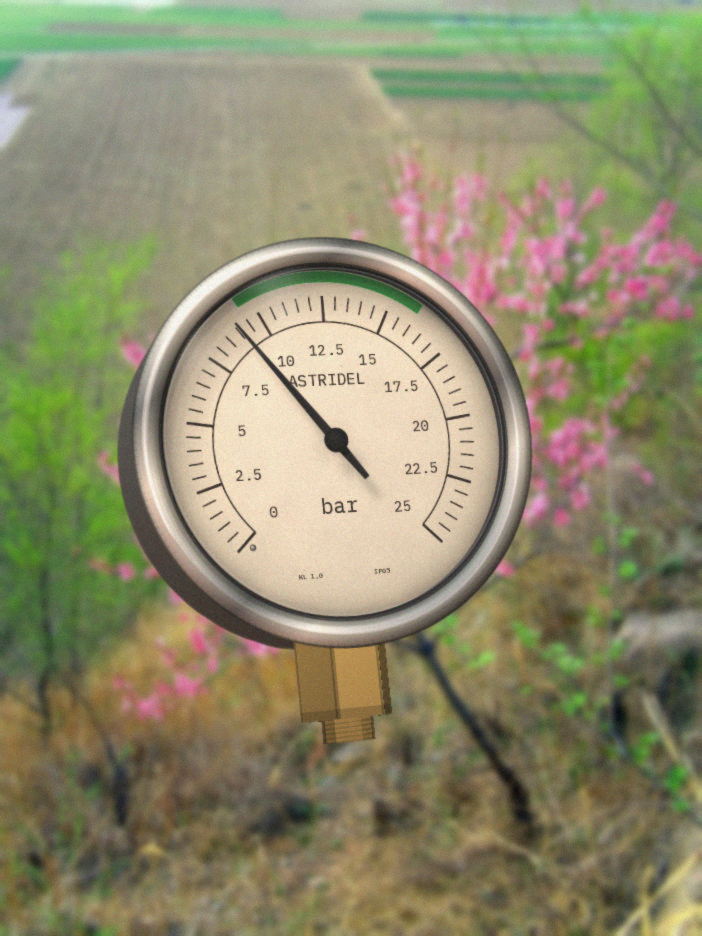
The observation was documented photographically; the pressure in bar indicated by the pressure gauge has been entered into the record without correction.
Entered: 9 bar
